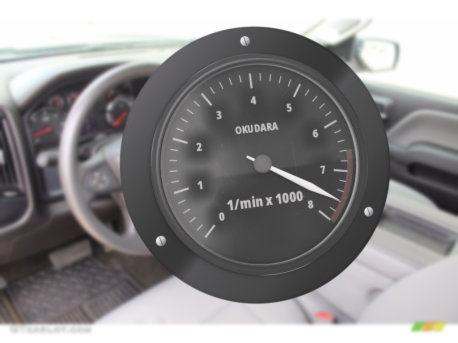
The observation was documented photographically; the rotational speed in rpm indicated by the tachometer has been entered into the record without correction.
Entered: 7600 rpm
